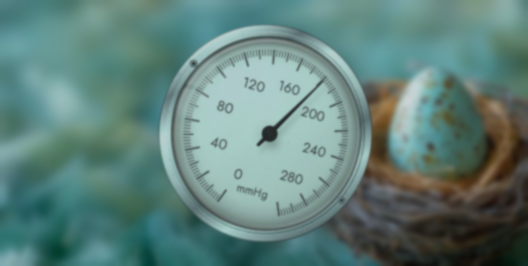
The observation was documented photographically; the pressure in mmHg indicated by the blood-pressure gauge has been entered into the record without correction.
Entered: 180 mmHg
